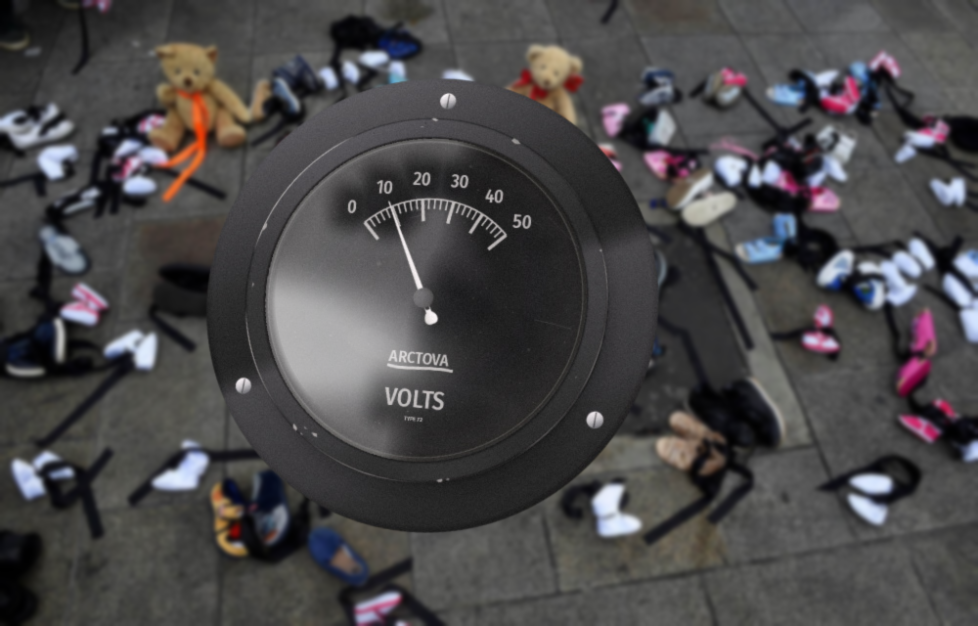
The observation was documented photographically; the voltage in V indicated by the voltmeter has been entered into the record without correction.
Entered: 10 V
